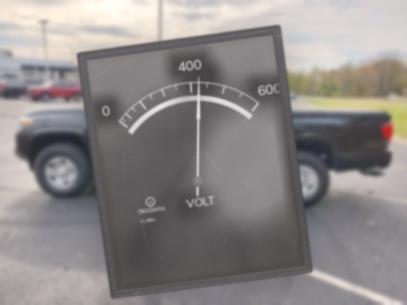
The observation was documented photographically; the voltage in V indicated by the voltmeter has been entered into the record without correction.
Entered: 425 V
